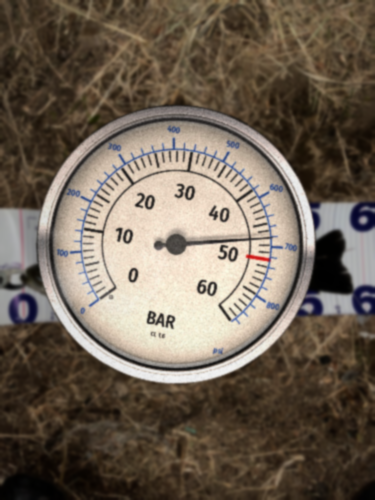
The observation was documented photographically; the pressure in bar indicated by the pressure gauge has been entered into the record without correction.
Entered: 47 bar
